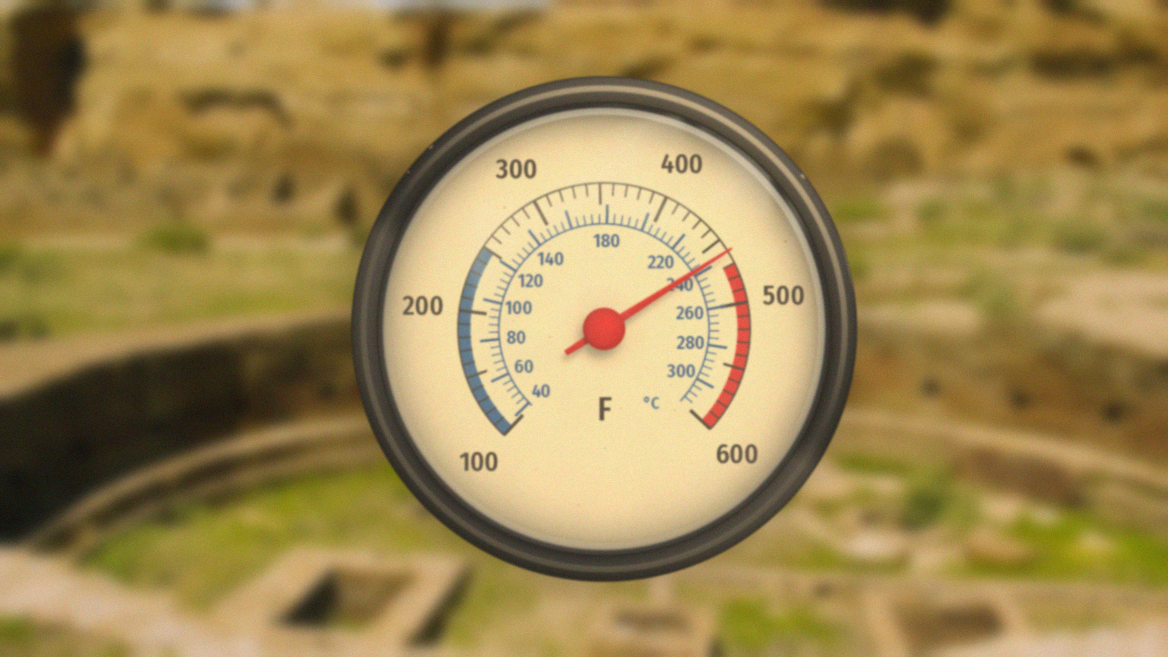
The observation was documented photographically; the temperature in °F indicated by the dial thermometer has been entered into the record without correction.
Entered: 460 °F
